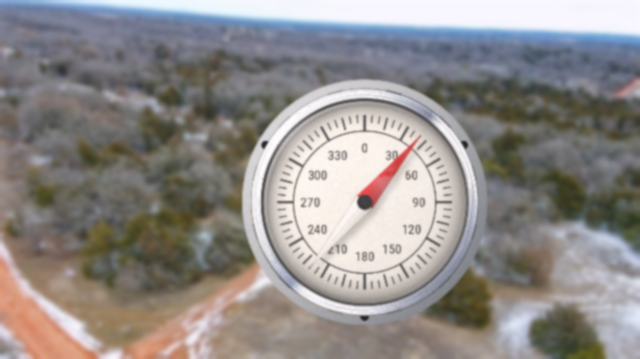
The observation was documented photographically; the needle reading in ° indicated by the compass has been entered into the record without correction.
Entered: 40 °
